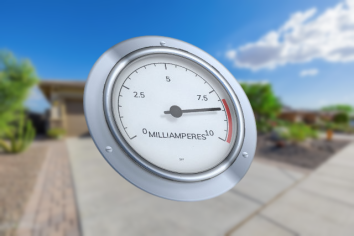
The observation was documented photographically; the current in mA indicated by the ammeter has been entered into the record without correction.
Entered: 8.5 mA
